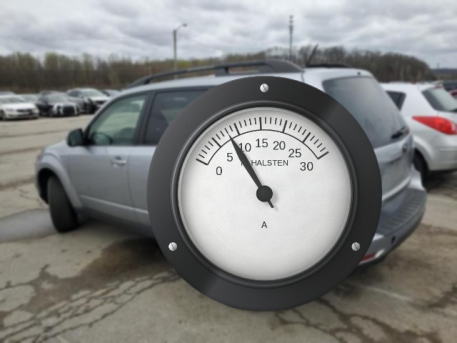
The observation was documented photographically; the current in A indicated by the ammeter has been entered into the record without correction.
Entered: 8 A
